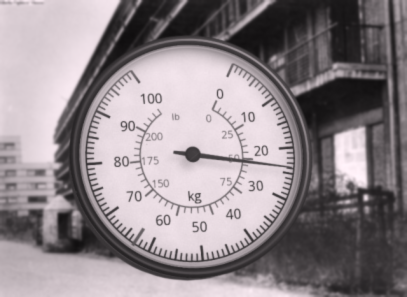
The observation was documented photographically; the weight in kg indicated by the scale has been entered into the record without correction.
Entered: 24 kg
